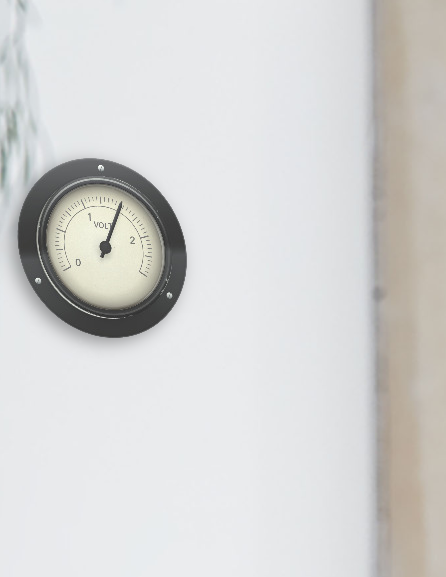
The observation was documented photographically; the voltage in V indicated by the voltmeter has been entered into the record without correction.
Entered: 1.5 V
